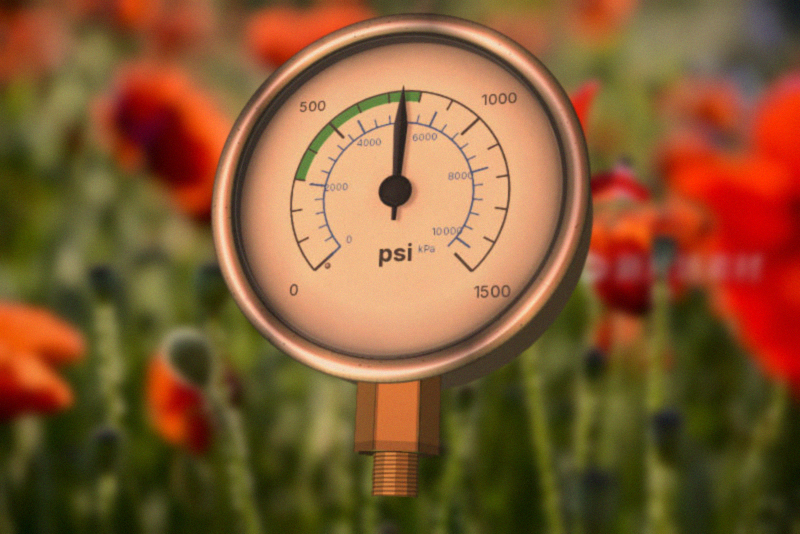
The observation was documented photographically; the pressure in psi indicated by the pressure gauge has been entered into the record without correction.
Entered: 750 psi
